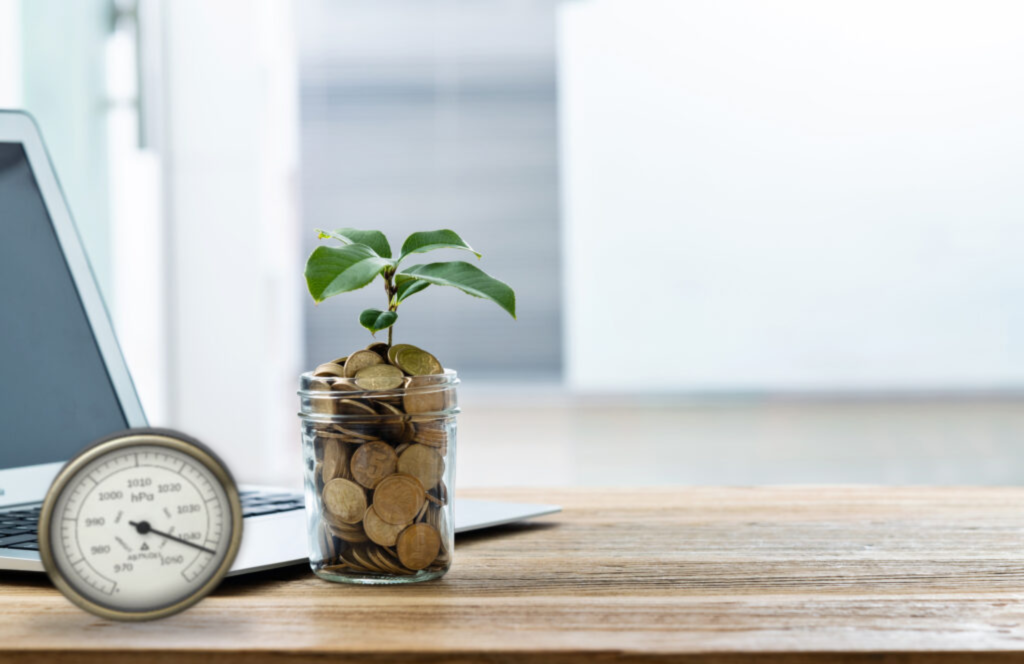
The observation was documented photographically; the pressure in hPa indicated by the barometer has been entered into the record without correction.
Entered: 1042 hPa
